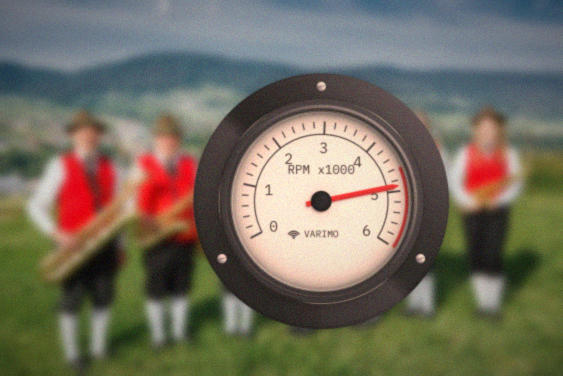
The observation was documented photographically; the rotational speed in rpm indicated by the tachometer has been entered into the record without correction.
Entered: 4900 rpm
